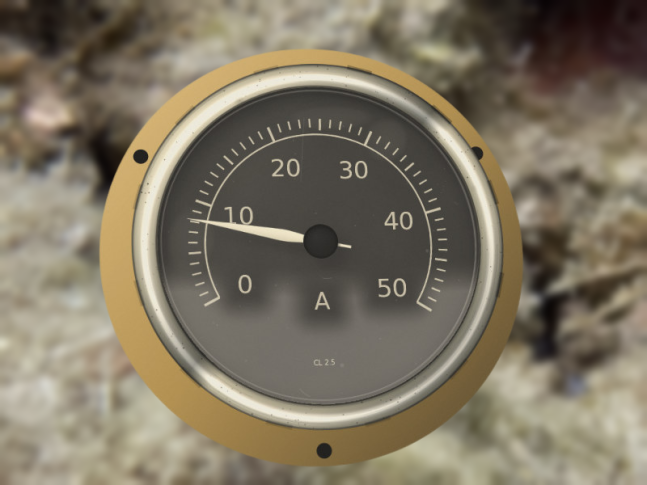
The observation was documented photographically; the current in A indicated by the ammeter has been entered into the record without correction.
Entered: 8 A
